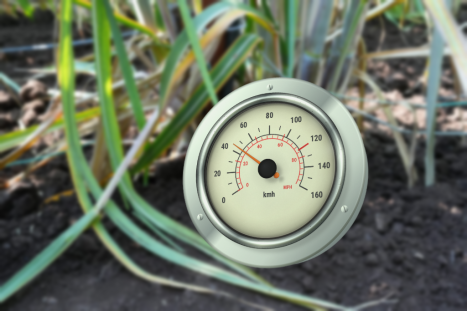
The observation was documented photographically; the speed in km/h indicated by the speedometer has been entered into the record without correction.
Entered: 45 km/h
